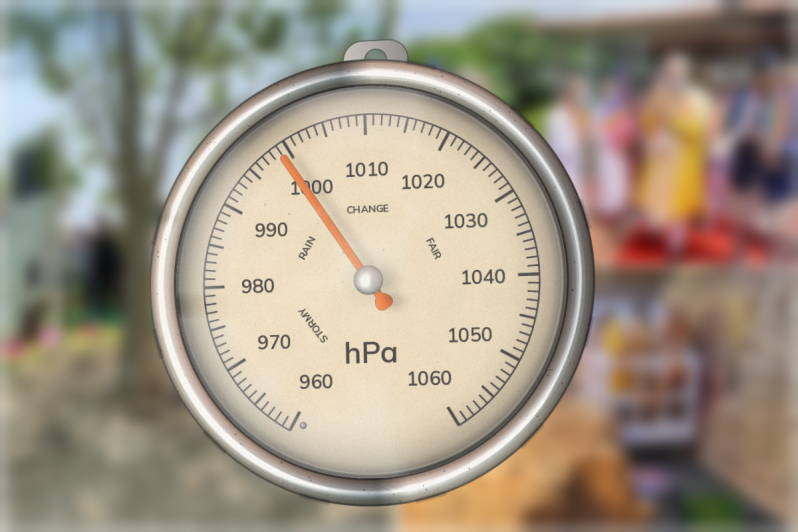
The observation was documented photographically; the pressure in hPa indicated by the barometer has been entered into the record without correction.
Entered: 999 hPa
